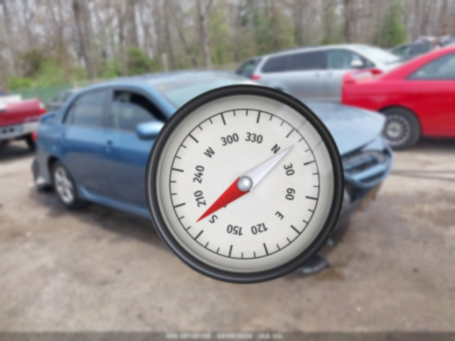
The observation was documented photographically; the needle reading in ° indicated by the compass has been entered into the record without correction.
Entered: 190 °
